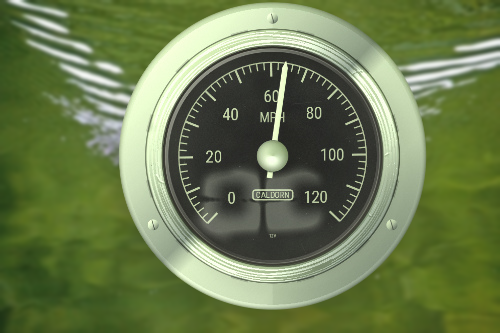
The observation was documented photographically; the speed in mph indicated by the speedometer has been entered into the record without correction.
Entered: 64 mph
